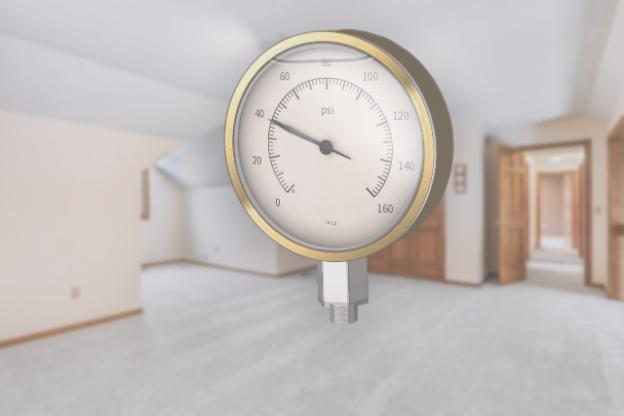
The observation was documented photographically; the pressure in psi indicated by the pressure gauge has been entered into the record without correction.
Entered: 40 psi
